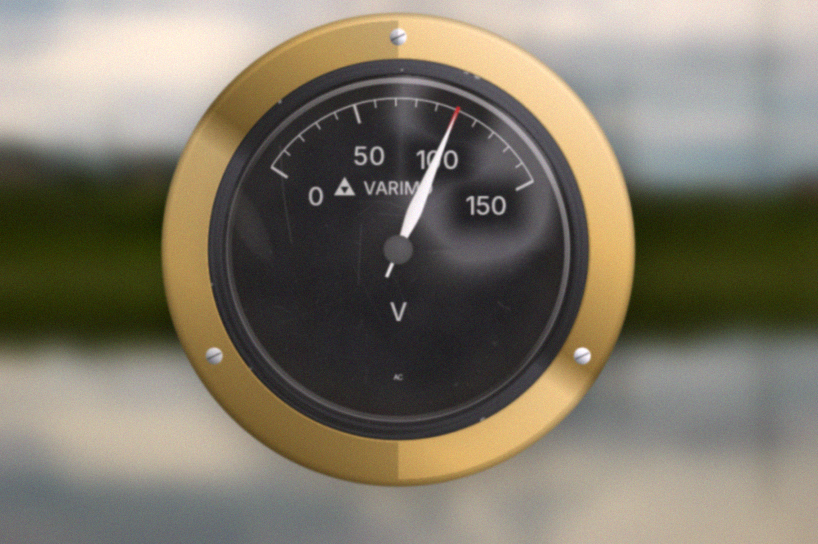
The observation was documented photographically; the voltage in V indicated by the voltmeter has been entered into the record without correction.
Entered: 100 V
